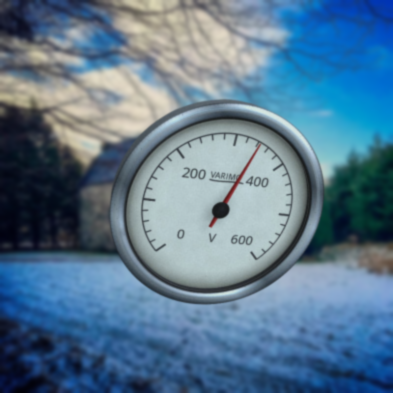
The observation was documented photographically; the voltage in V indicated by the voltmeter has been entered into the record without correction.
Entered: 340 V
